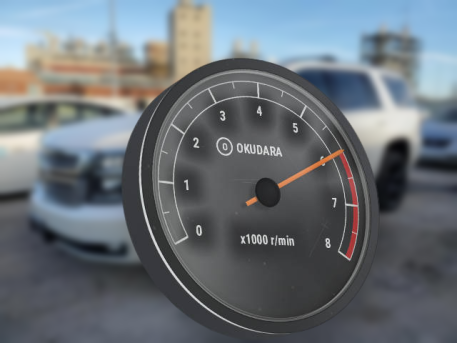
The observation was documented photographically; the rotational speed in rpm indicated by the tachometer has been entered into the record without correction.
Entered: 6000 rpm
